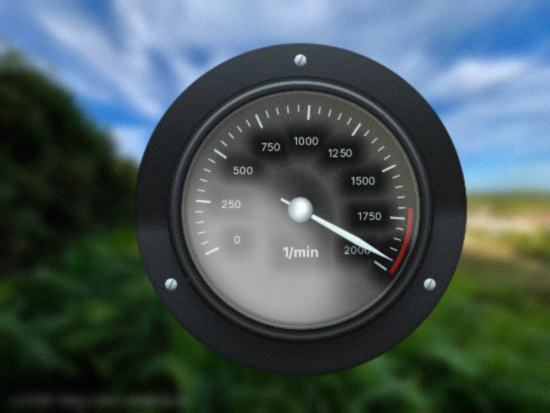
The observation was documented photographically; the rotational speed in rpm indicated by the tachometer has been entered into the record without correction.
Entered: 1950 rpm
